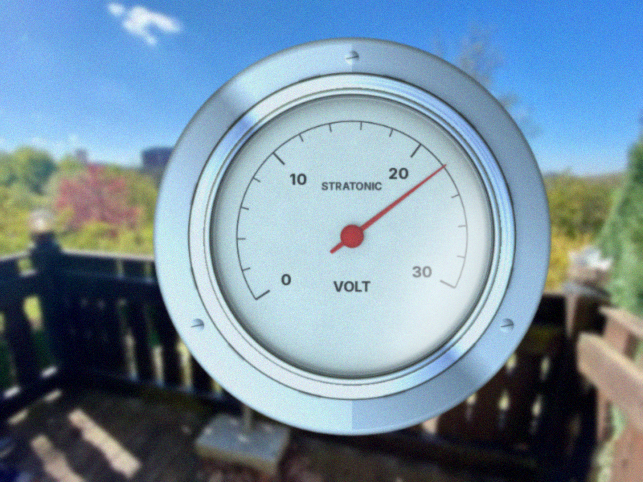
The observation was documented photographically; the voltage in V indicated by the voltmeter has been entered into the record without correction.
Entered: 22 V
